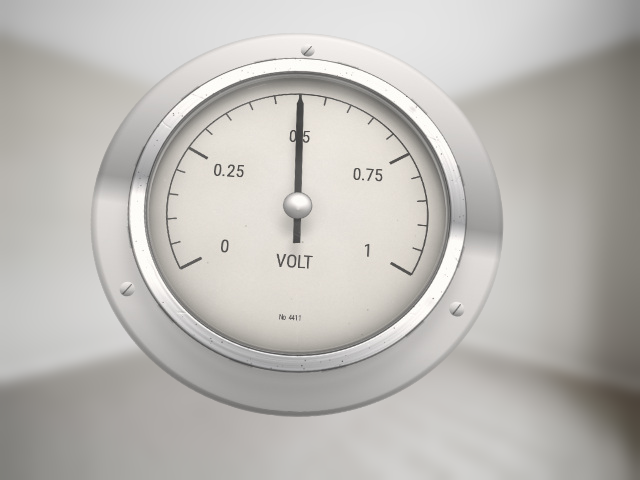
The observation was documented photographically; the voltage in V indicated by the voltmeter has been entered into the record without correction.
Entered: 0.5 V
